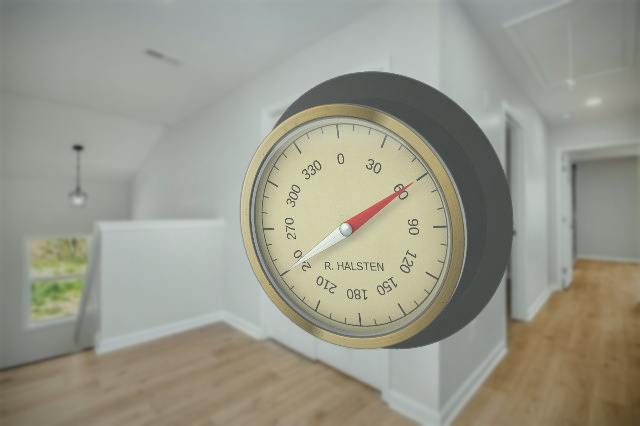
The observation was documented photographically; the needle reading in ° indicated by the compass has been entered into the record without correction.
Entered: 60 °
